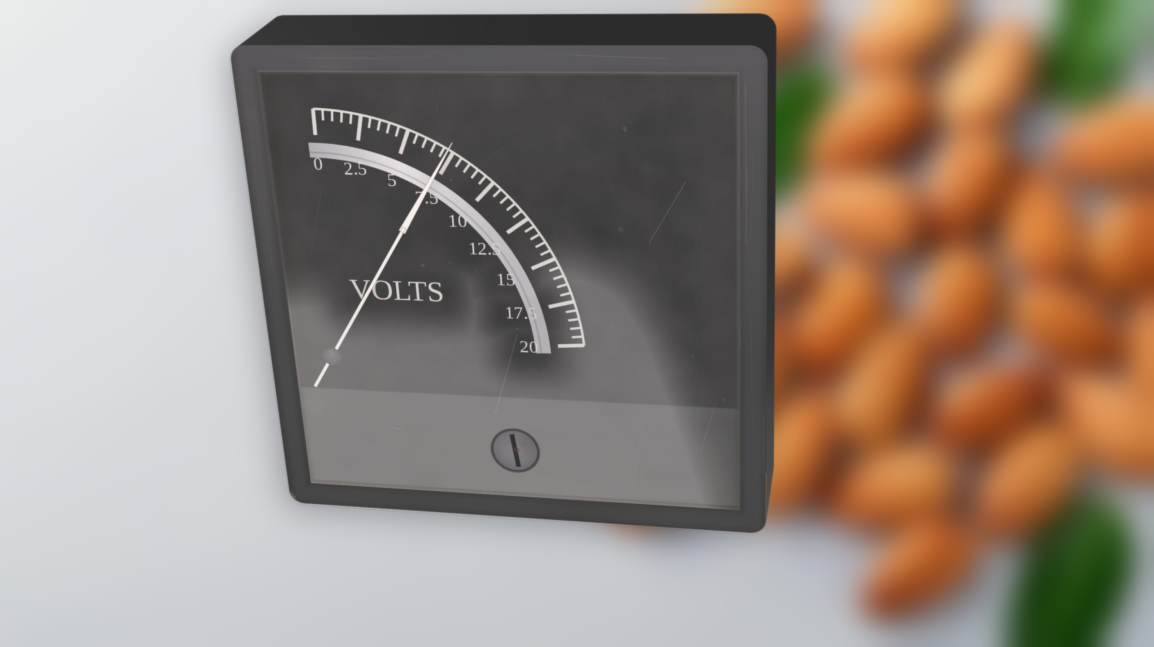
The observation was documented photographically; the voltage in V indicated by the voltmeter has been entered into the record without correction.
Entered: 7.25 V
